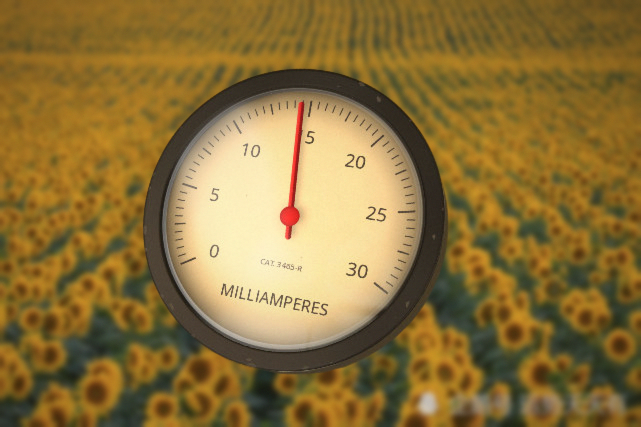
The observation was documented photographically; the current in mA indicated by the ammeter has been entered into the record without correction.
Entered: 14.5 mA
